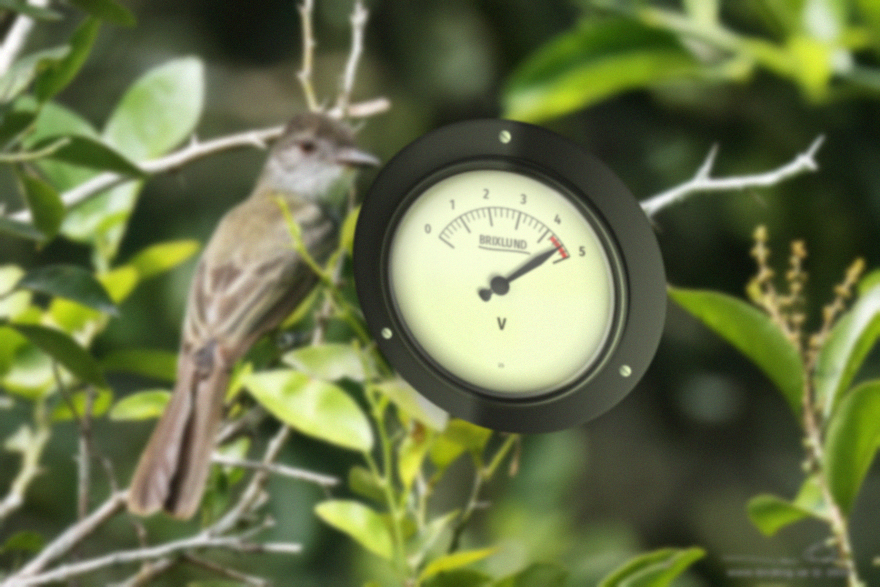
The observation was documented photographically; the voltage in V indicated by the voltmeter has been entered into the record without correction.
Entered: 4.6 V
